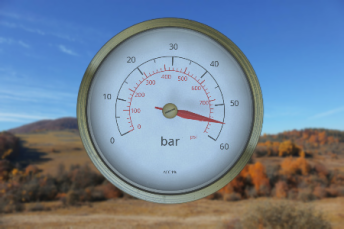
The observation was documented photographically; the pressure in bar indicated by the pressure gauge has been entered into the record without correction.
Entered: 55 bar
